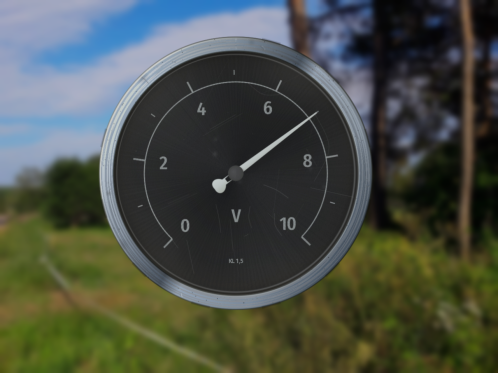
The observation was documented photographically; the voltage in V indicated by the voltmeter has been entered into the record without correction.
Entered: 7 V
